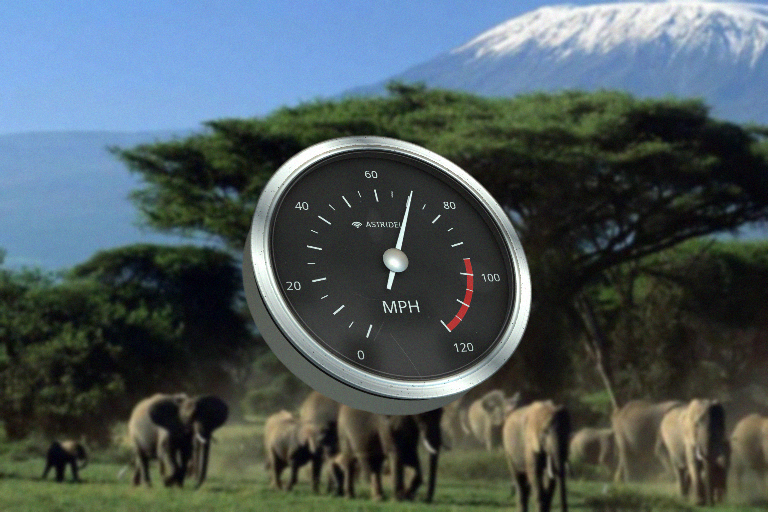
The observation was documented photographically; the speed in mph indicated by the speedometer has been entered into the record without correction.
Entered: 70 mph
